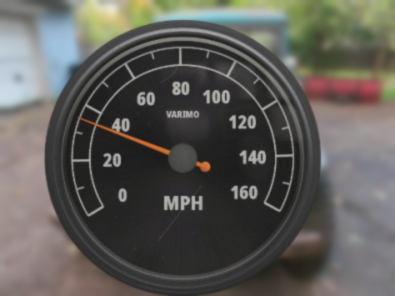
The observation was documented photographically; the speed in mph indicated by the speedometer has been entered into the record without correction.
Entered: 35 mph
